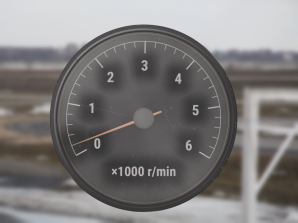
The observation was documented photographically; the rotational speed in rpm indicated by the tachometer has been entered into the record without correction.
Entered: 200 rpm
